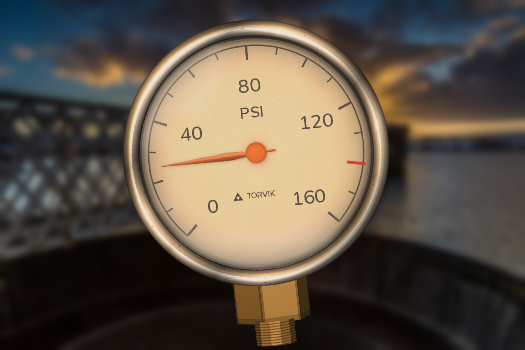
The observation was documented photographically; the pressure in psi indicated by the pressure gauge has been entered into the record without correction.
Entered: 25 psi
